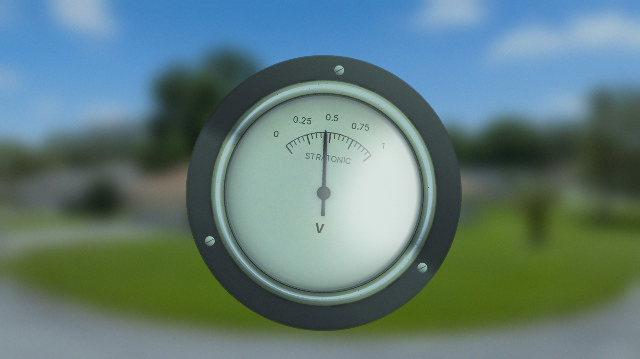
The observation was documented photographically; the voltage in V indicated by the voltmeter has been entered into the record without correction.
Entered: 0.45 V
